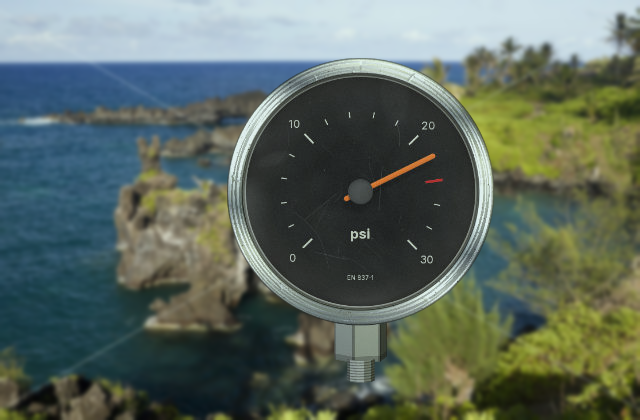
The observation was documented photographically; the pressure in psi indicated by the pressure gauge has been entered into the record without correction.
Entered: 22 psi
